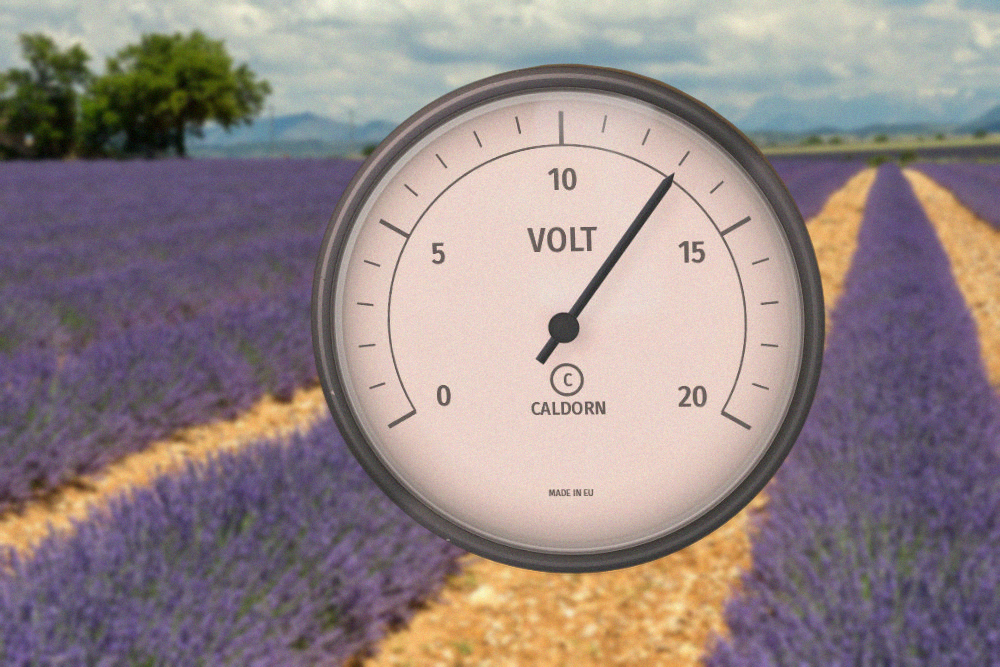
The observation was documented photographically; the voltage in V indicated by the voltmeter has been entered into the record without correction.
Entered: 13 V
